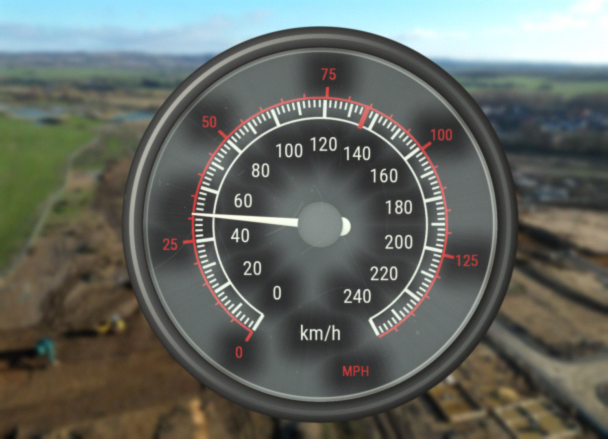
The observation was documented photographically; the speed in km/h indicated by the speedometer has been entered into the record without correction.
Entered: 50 km/h
